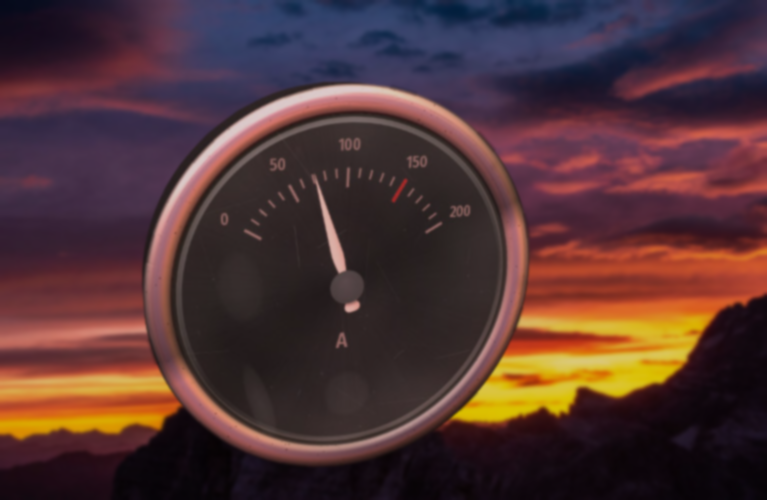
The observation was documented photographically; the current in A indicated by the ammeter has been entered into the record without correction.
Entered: 70 A
